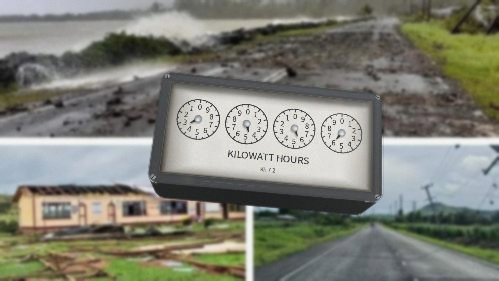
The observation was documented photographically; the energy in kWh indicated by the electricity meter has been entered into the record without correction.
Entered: 3456 kWh
